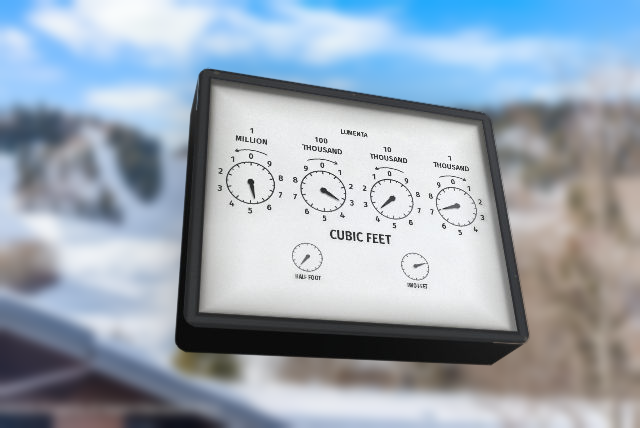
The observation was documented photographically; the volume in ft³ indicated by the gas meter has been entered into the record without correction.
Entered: 533700 ft³
